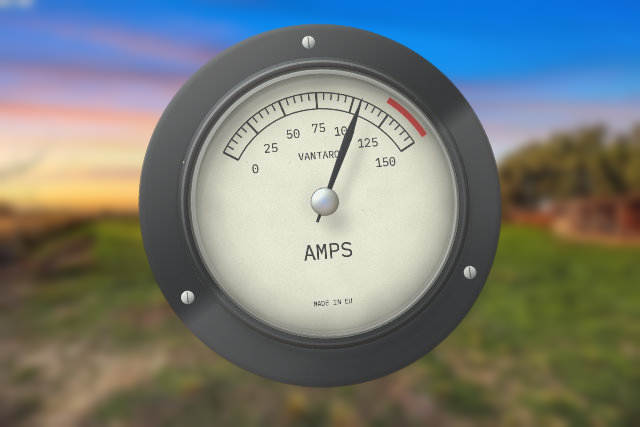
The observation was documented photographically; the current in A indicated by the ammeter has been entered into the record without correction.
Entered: 105 A
